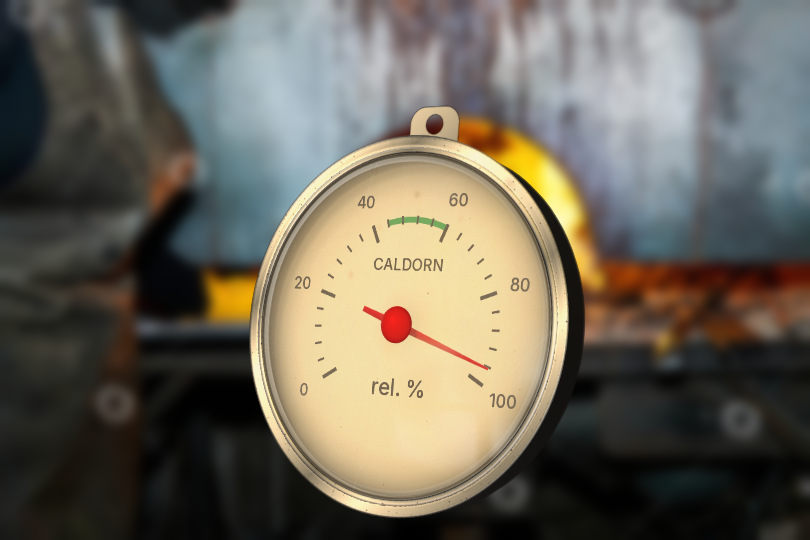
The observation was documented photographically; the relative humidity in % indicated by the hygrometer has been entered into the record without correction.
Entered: 96 %
